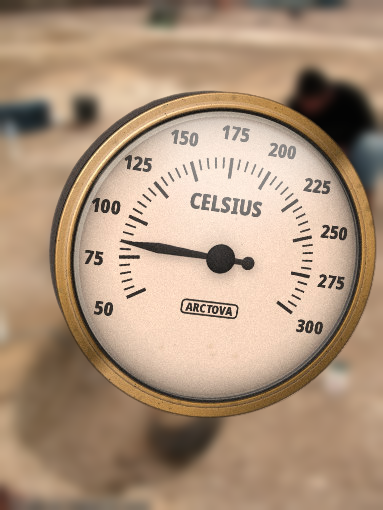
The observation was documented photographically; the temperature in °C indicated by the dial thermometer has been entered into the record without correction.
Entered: 85 °C
